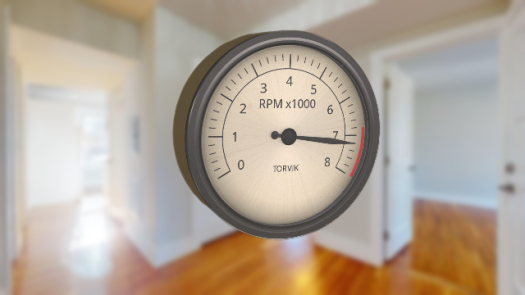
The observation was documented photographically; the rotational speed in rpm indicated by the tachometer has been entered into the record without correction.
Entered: 7200 rpm
